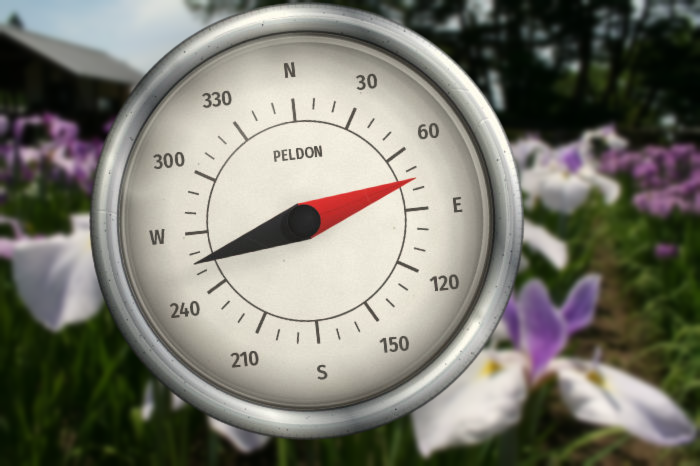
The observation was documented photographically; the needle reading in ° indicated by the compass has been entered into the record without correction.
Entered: 75 °
